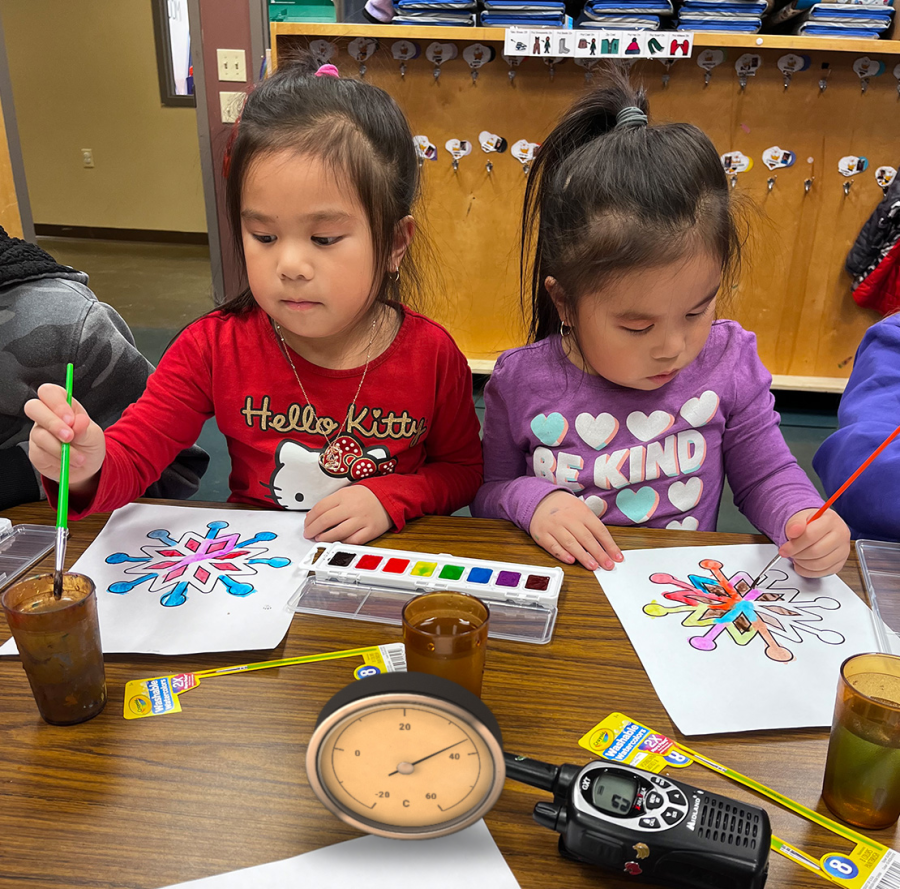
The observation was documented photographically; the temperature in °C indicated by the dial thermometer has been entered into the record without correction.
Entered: 35 °C
